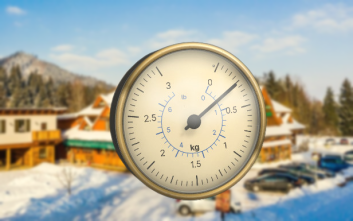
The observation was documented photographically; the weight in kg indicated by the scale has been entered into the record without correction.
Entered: 0.25 kg
